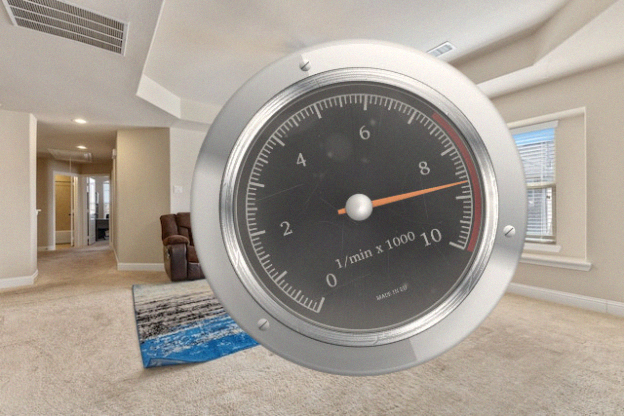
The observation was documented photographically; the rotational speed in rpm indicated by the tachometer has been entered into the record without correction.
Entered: 8700 rpm
